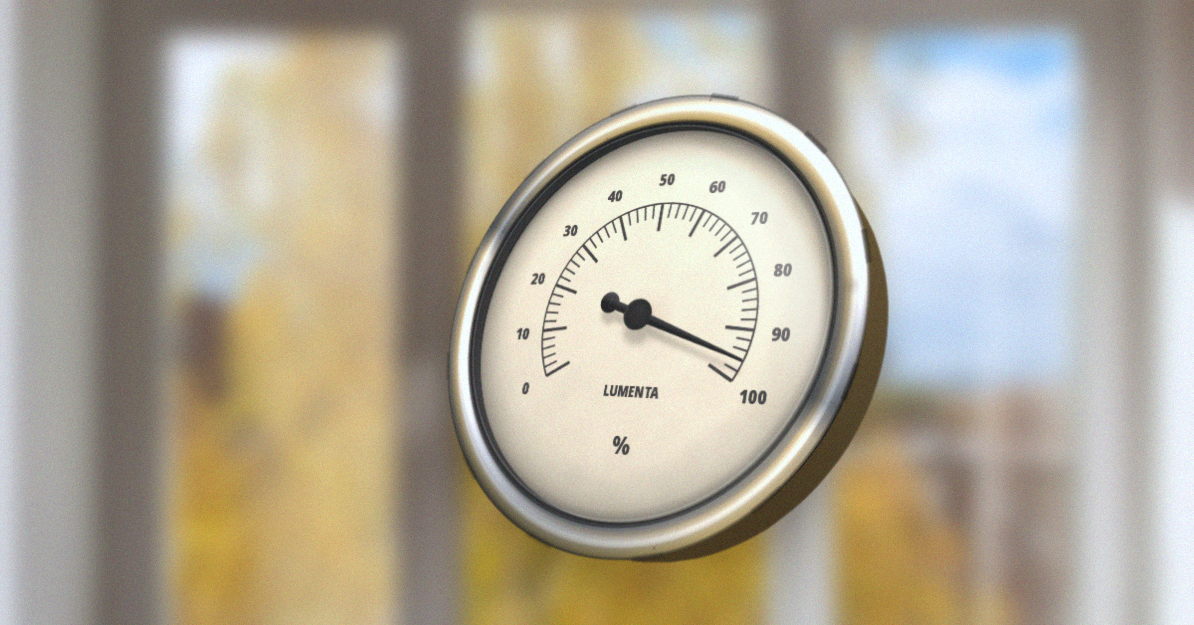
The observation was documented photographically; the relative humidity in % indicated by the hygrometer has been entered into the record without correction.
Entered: 96 %
